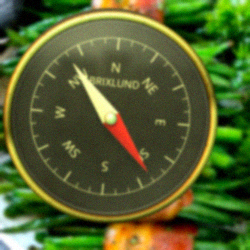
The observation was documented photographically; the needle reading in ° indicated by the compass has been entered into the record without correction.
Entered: 140 °
